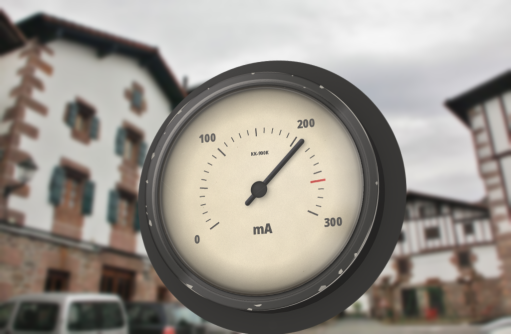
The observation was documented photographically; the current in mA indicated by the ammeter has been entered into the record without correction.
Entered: 210 mA
